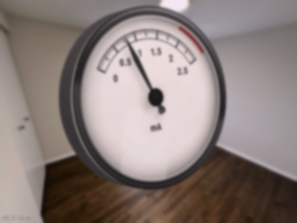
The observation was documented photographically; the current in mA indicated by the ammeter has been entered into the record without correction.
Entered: 0.75 mA
